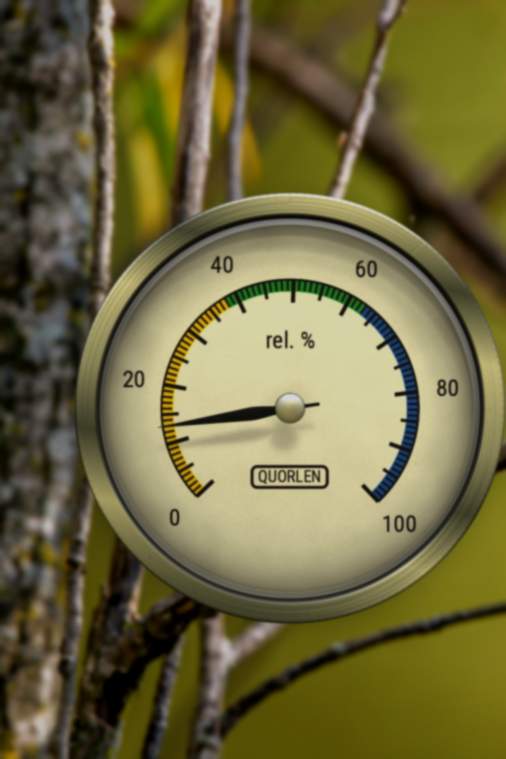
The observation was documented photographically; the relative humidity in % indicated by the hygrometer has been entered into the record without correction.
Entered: 13 %
